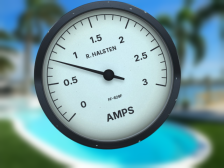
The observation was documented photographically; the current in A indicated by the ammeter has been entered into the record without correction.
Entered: 0.8 A
